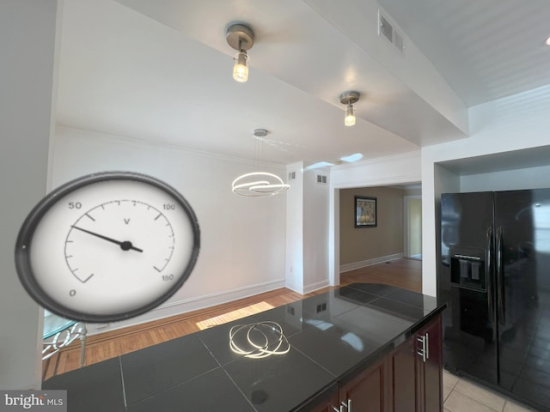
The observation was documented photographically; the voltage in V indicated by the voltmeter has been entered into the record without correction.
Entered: 40 V
